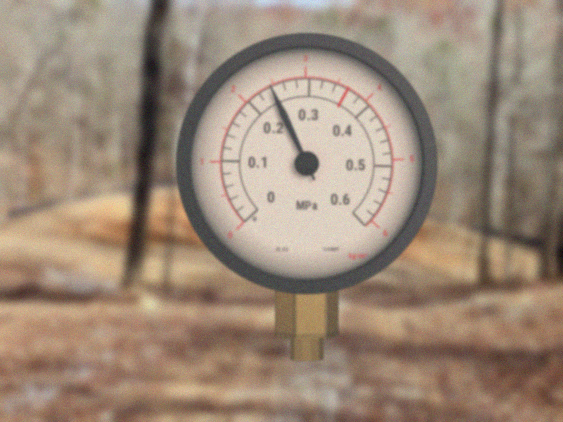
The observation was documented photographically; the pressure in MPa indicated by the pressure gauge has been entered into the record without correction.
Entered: 0.24 MPa
